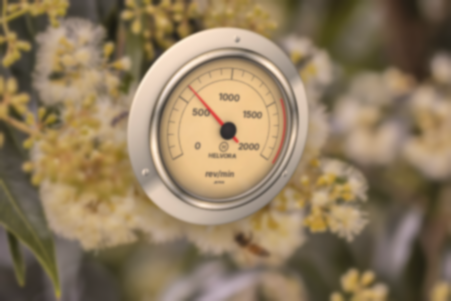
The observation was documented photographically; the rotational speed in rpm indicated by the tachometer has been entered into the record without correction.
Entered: 600 rpm
